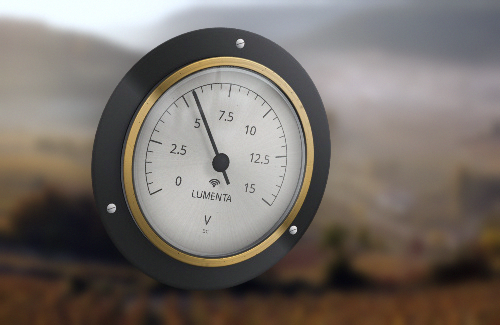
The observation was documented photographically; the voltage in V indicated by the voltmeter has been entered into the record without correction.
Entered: 5.5 V
